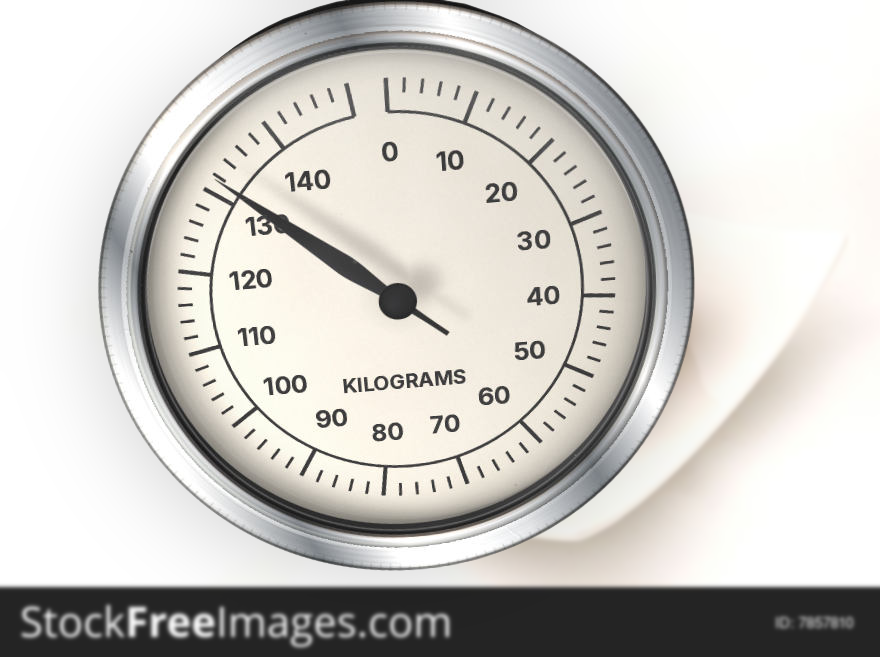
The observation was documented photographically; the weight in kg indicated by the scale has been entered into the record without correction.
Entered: 132 kg
